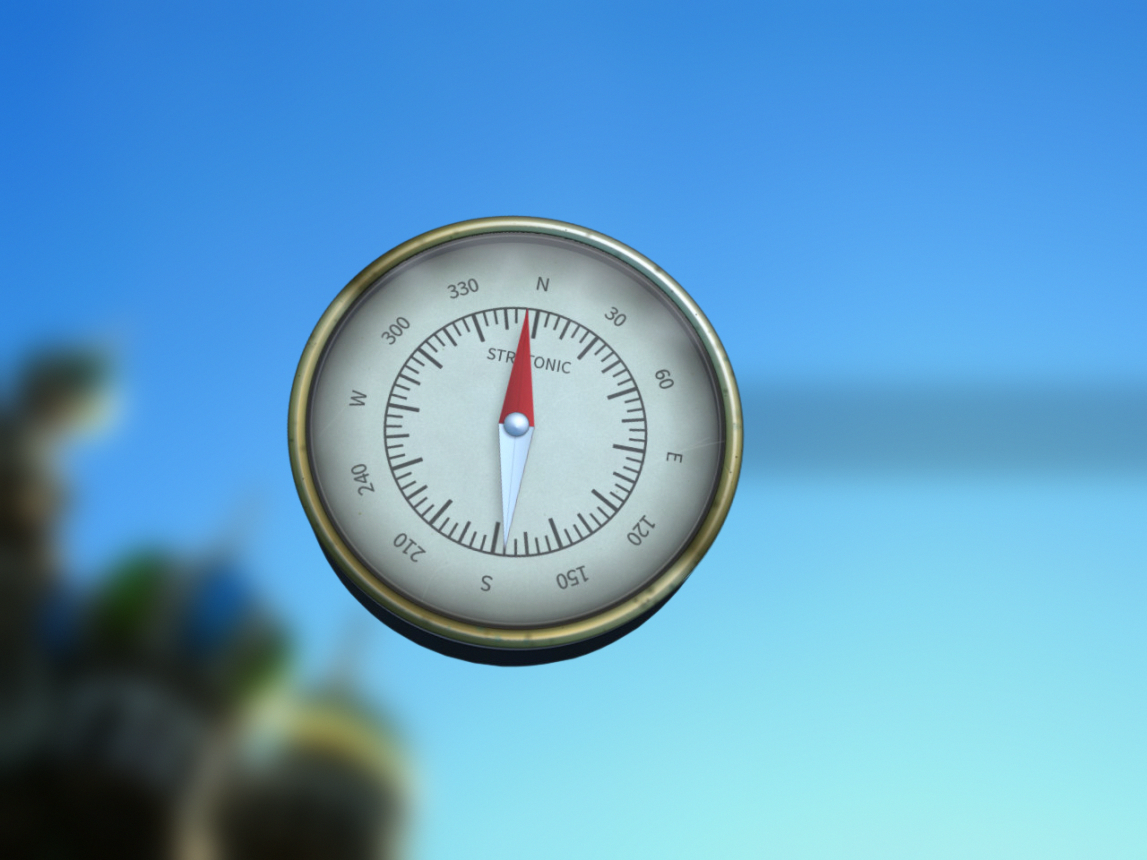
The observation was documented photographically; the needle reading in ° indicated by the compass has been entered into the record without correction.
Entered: 355 °
